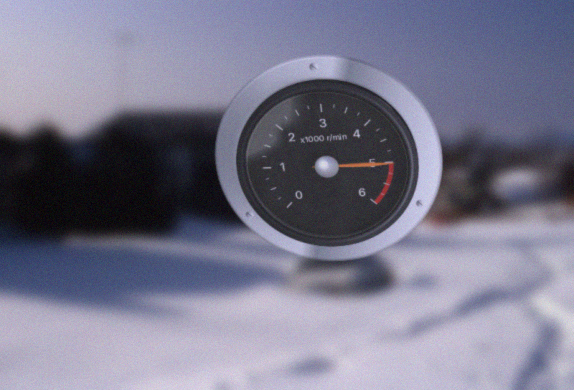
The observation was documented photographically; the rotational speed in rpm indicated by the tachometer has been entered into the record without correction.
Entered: 5000 rpm
